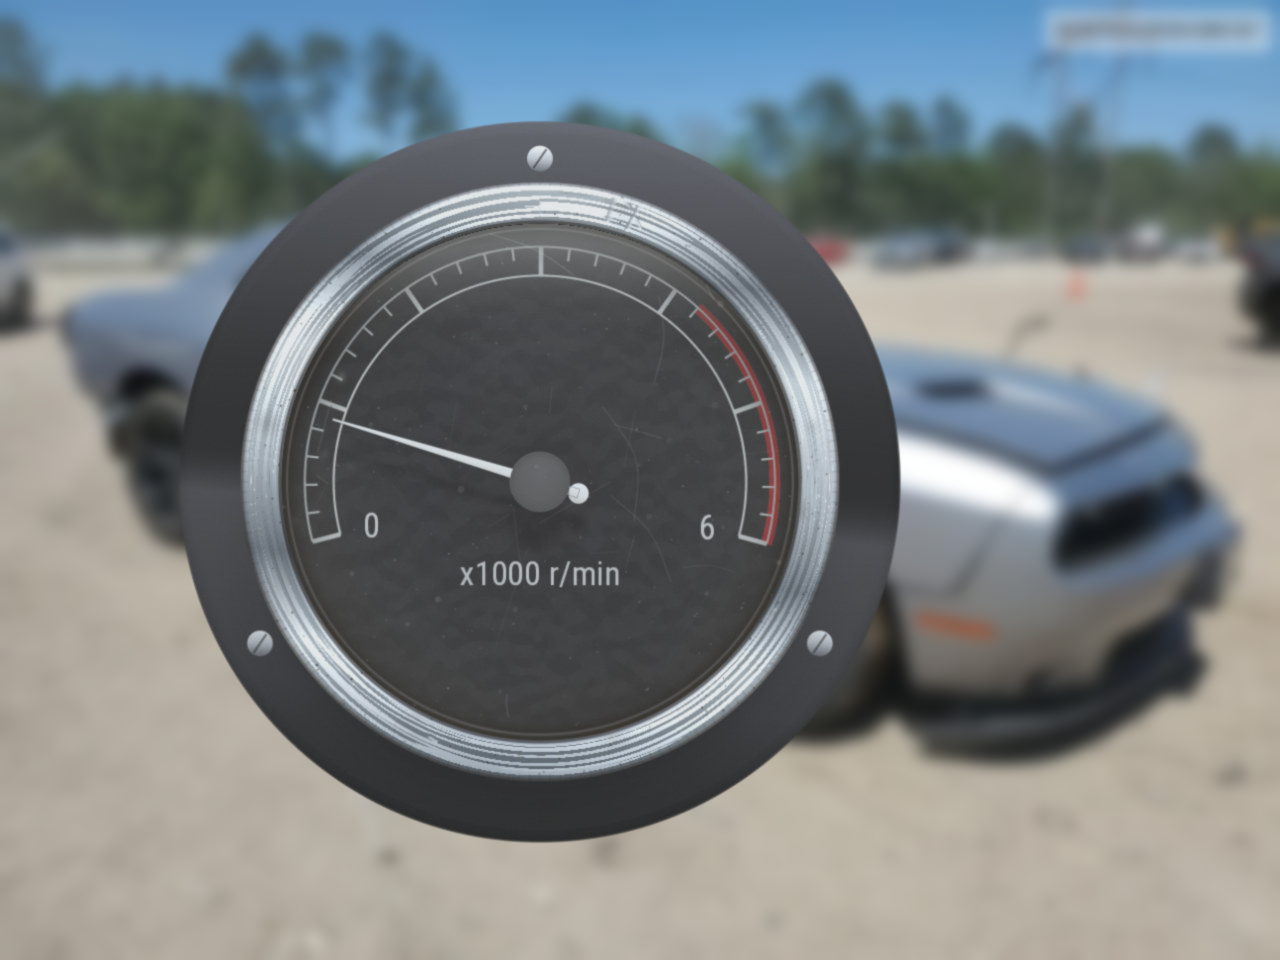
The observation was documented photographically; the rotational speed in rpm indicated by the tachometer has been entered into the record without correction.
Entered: 900 rpm
